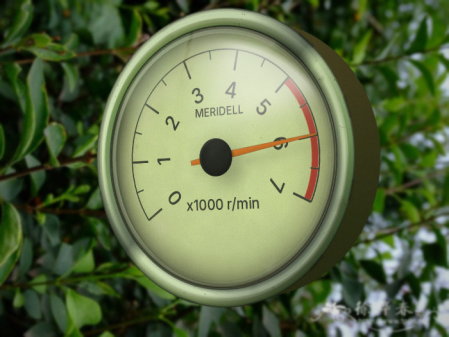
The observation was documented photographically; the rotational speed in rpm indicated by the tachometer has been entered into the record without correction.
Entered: 6000 rpm
